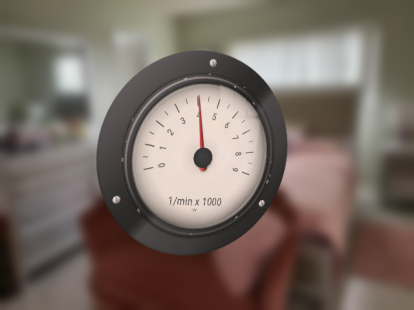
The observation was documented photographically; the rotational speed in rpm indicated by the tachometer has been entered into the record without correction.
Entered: 4000 rpm
